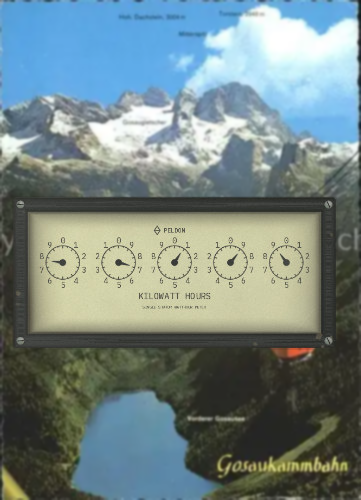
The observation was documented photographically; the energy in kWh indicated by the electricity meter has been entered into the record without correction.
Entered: 77089 kWh
